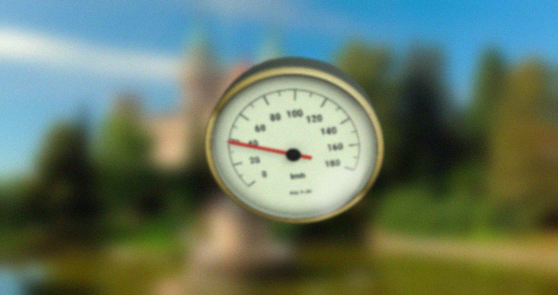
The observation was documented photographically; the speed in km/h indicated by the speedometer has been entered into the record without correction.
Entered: 40 km/h
